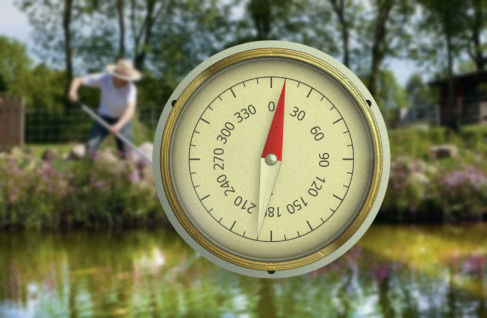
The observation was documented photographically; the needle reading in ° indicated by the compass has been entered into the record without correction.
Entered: 10 °
